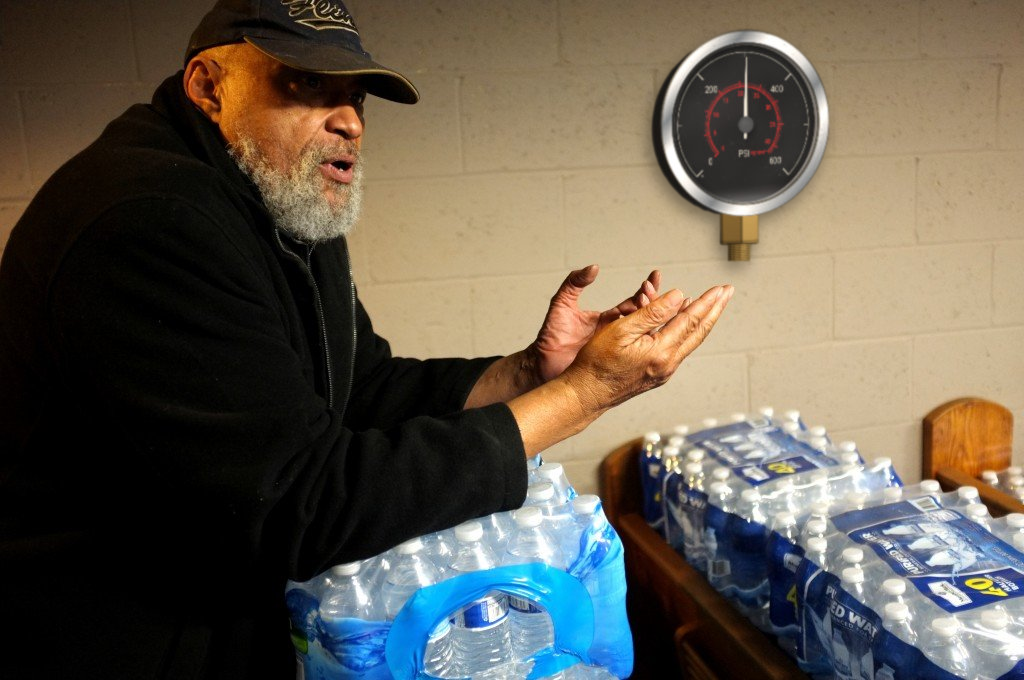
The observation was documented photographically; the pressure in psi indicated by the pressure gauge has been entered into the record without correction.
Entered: 300 psi
